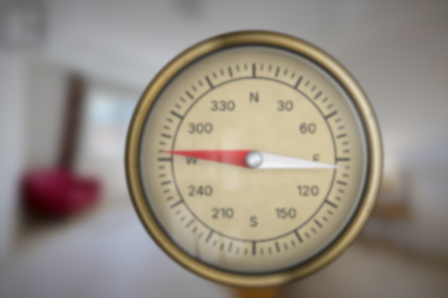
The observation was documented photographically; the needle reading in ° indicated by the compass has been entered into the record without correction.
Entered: 275 °
